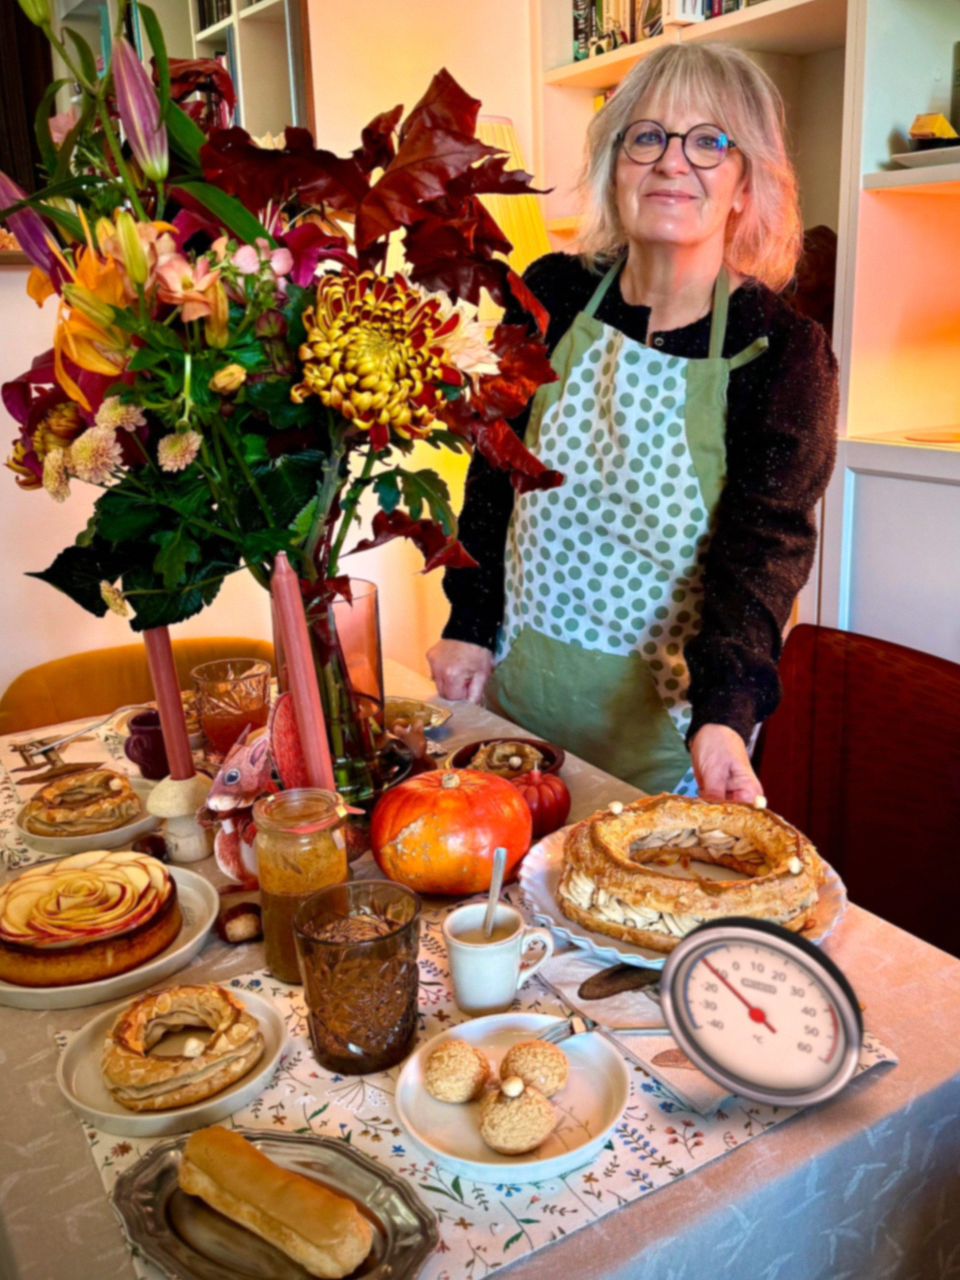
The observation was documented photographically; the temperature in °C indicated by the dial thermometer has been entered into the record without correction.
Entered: -10 °C
